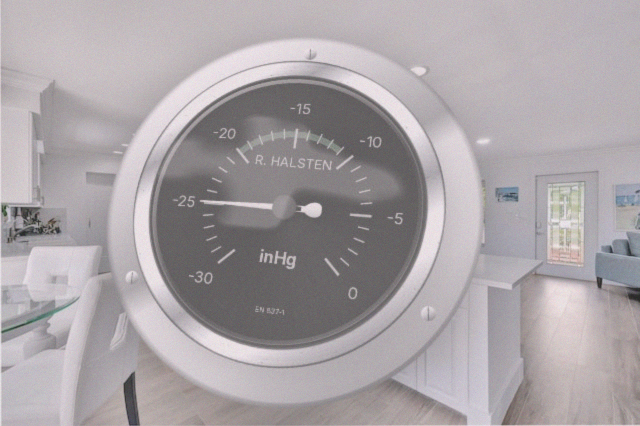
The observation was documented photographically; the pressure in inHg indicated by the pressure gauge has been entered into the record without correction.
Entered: -25 inHg
